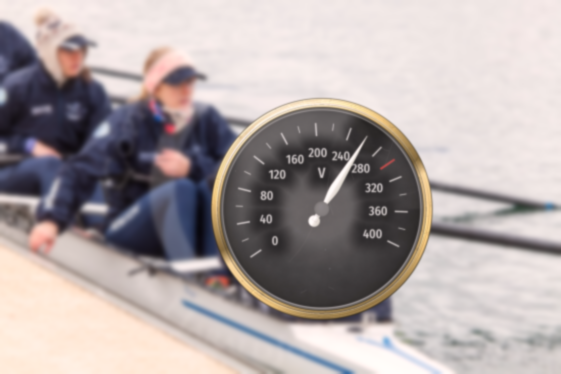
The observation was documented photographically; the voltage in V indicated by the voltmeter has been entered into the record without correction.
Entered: 260 V
